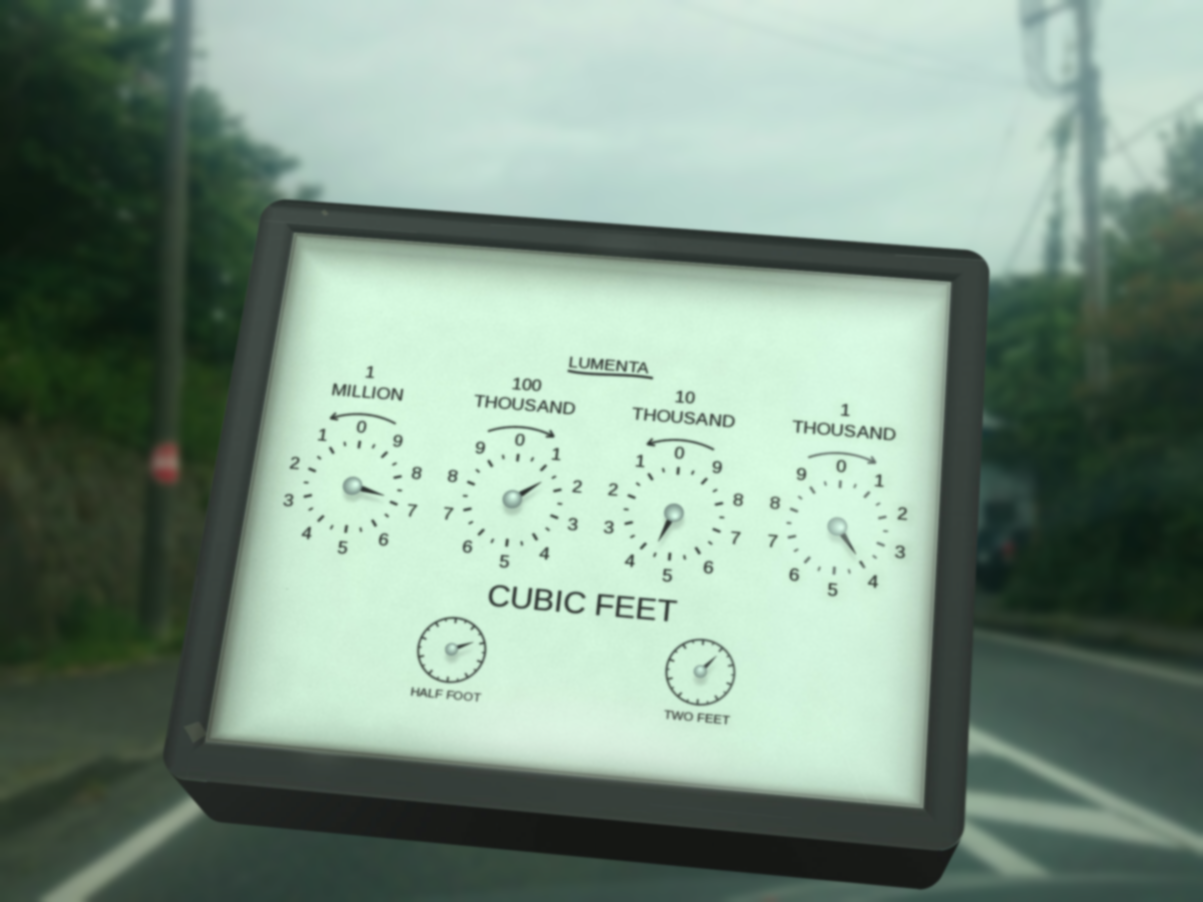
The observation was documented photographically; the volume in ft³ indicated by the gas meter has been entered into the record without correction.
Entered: 714400 ft³
